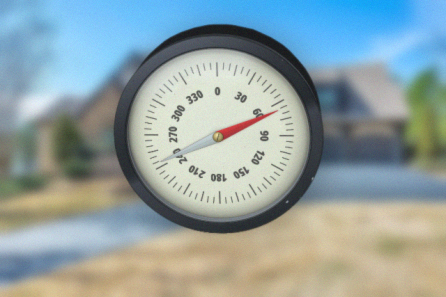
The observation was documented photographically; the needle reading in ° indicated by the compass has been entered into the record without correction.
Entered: 65 °
